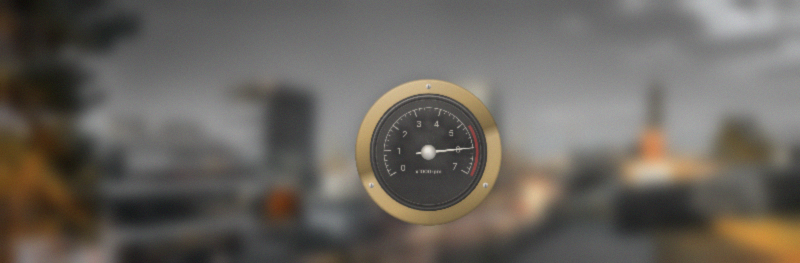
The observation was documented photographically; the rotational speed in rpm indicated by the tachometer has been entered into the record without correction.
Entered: 6000 rpm
